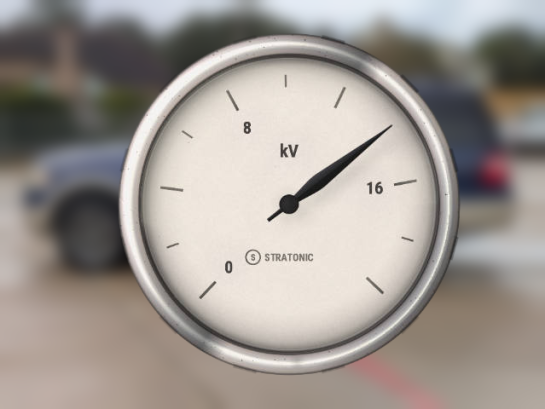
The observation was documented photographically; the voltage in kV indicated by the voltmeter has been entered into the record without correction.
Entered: 14 kV
